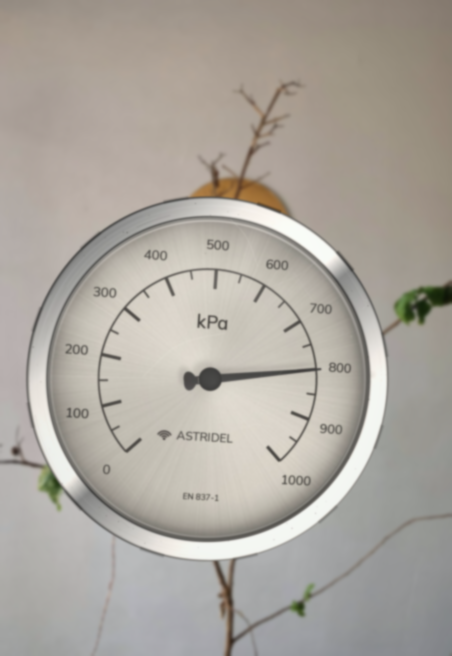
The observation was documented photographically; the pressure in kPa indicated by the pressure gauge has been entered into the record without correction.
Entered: 800 kPa
